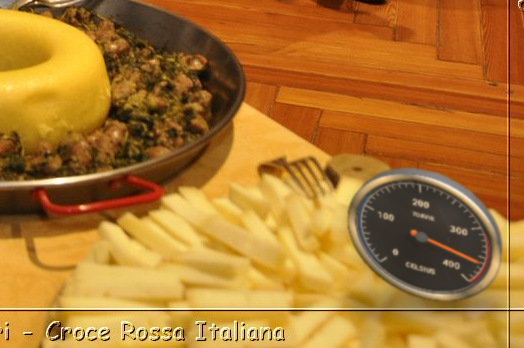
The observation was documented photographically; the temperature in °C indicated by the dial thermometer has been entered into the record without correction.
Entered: 360 °C
